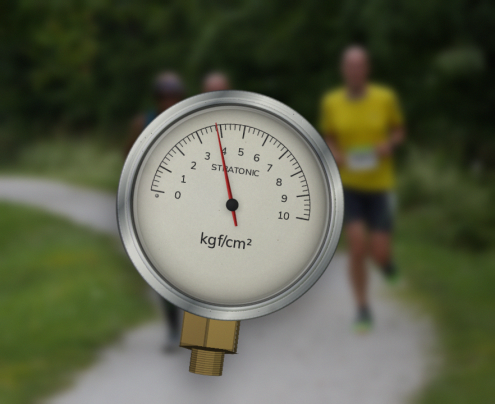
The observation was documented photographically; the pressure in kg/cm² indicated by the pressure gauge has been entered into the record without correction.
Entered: 3.8 kg/cm²
